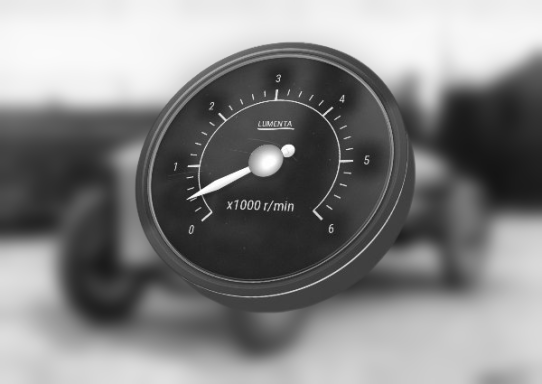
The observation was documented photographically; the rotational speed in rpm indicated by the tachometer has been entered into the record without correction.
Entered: 400 rpm
